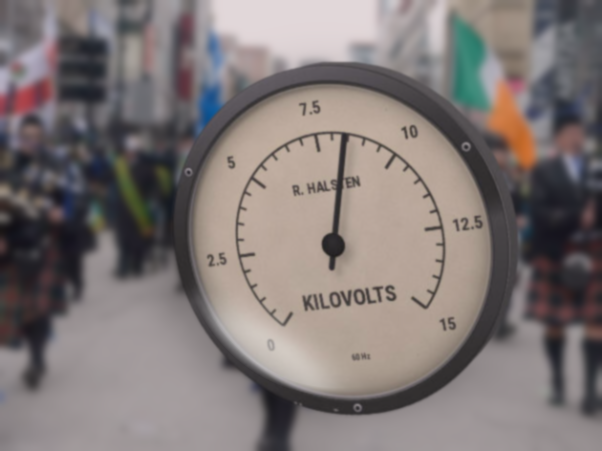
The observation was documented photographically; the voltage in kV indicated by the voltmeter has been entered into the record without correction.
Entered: 8.5 kV
